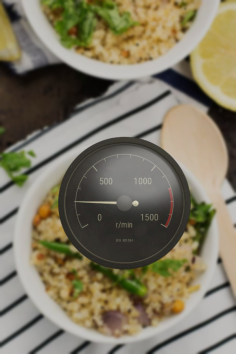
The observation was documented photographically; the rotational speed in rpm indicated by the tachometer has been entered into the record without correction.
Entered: 200 rpm
